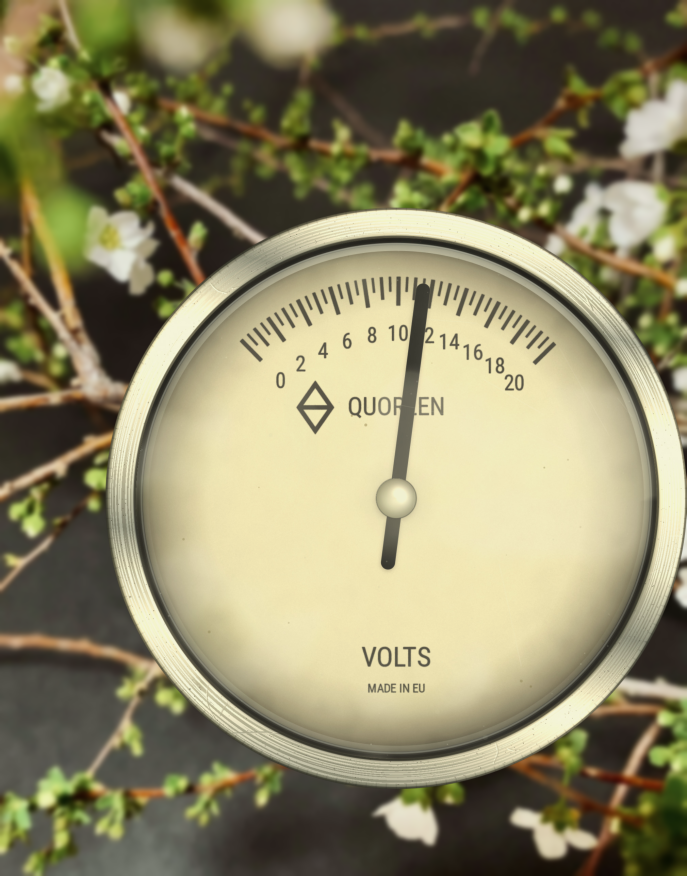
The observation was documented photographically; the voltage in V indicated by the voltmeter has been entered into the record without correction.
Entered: 11.5 V
